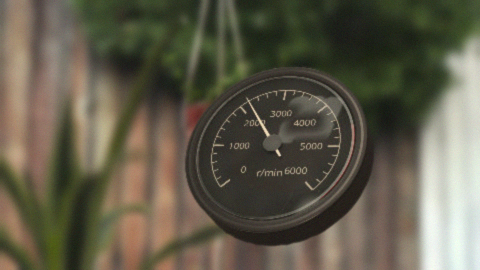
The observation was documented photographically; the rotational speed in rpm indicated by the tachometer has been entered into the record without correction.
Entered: 2200 rpm
